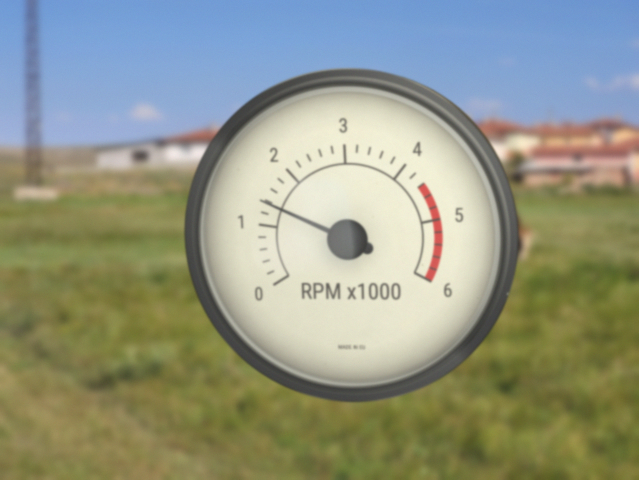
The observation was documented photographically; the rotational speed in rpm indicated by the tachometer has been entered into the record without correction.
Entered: 1400 rpm
